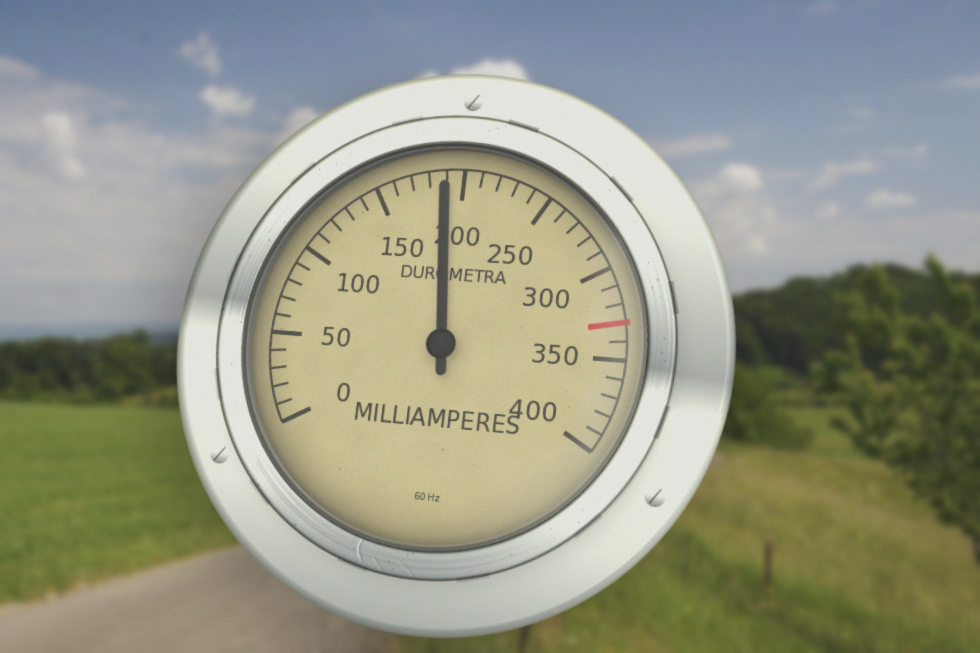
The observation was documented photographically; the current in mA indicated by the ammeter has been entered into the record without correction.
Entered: 190 mA
